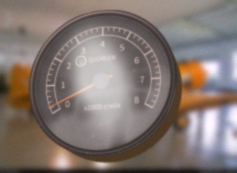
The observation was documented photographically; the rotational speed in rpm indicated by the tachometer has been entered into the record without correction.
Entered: 200 rpm
